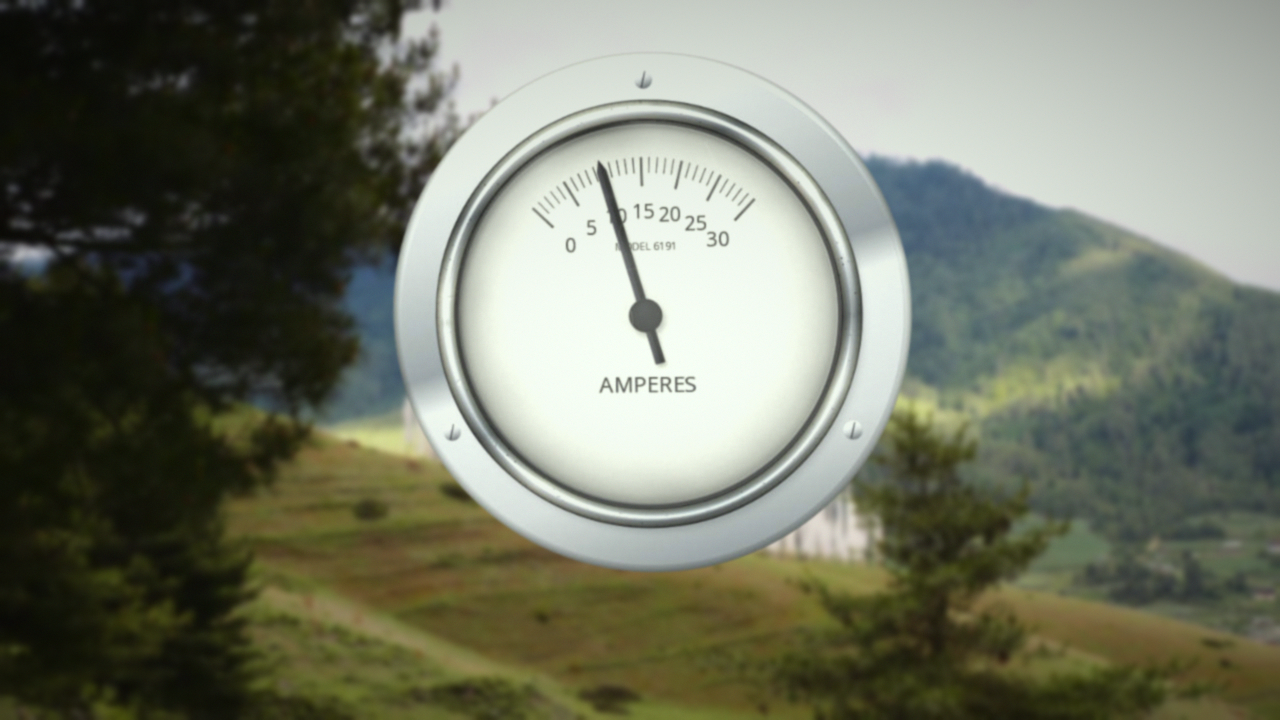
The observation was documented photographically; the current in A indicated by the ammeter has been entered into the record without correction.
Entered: 10 A
